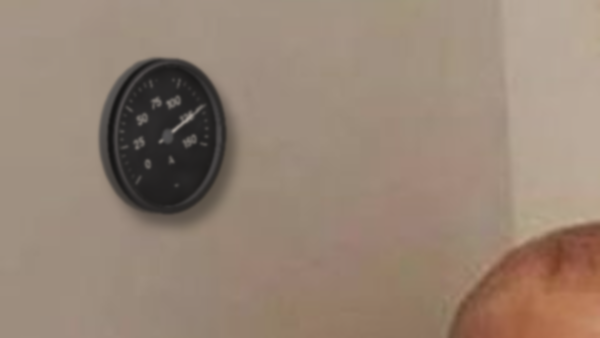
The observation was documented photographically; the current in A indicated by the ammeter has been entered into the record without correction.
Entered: 125 A
